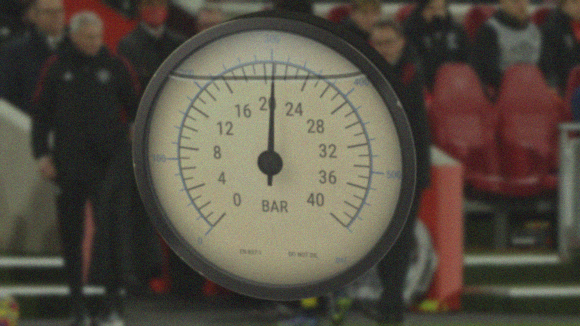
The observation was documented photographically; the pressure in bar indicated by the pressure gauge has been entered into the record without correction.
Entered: 21 bar
